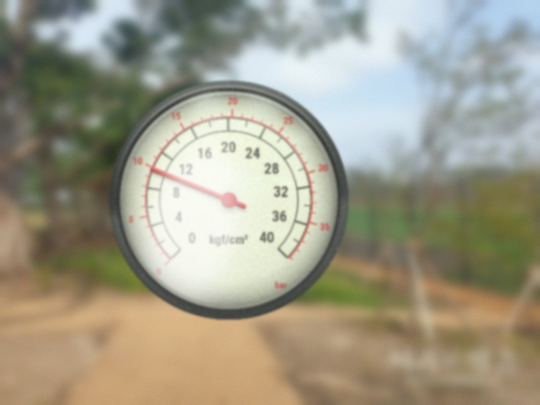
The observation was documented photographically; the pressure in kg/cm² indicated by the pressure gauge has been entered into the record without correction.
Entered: 10 kg/cm²
